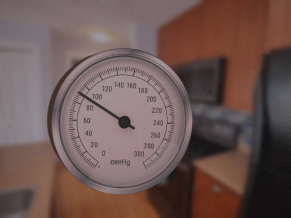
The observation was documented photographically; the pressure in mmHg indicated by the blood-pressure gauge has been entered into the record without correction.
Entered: 90 mmHg
